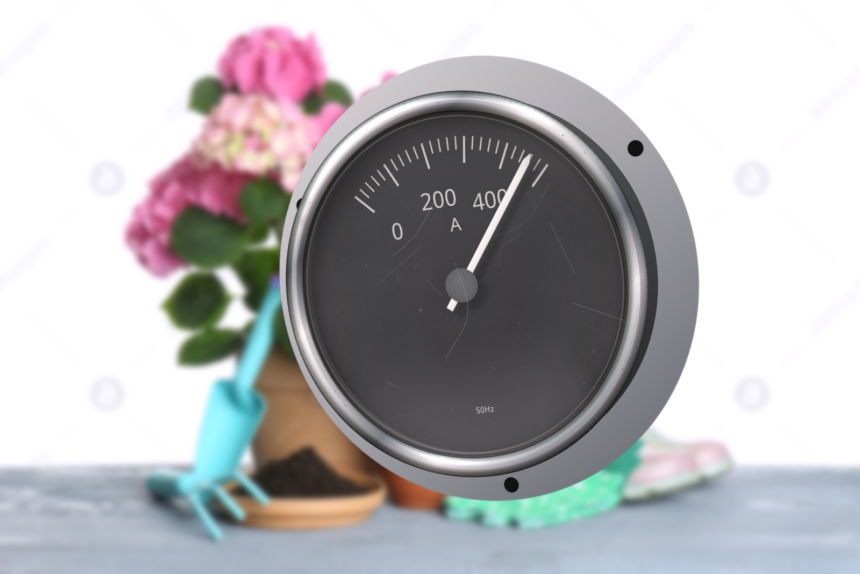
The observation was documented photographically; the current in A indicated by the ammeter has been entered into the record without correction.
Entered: 460 A
